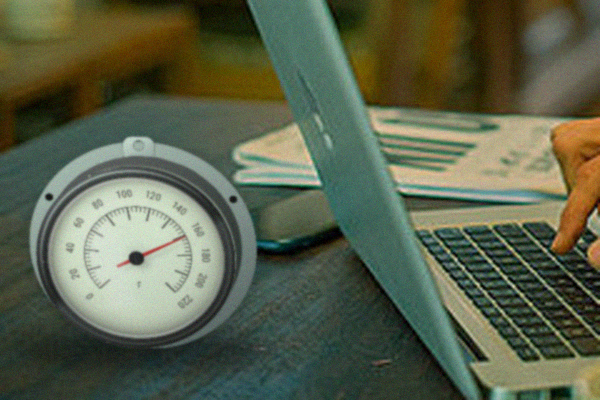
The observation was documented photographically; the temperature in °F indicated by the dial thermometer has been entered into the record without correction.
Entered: 160 °F
